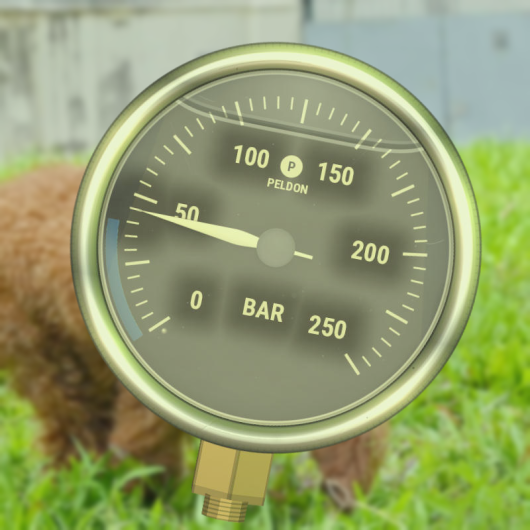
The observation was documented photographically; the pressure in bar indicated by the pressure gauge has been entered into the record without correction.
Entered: 45 bar
